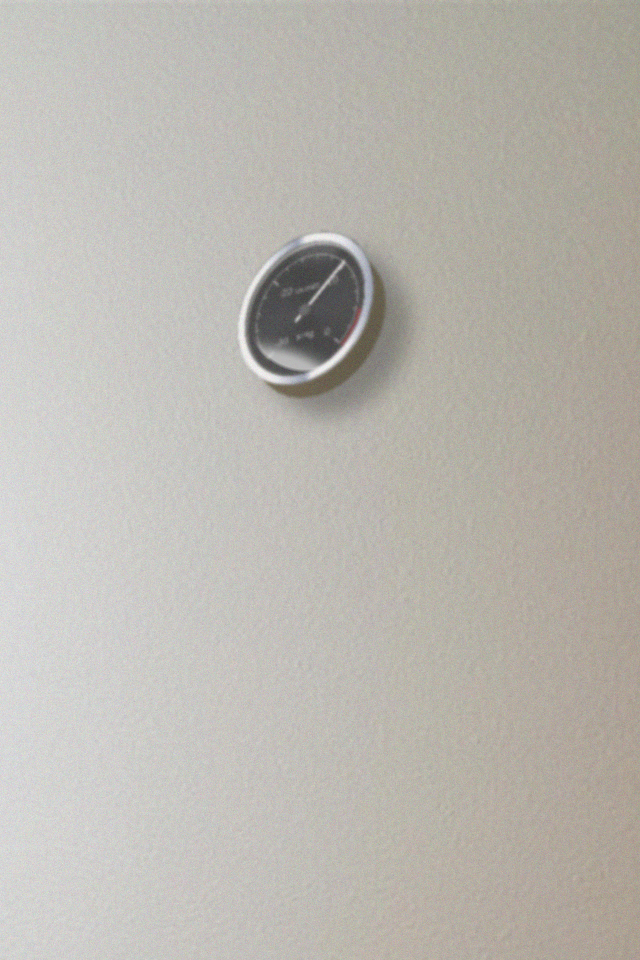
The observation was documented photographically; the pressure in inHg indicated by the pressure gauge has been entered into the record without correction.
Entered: -10 inHg
